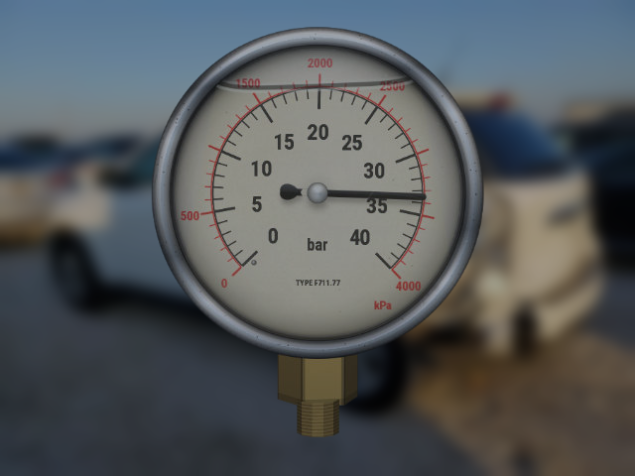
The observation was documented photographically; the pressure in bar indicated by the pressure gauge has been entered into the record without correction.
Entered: 33.5 bar
